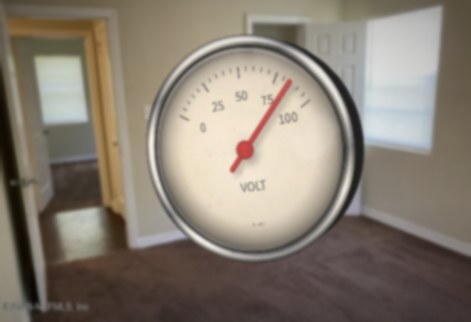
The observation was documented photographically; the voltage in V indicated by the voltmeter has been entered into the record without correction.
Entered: 85 V
